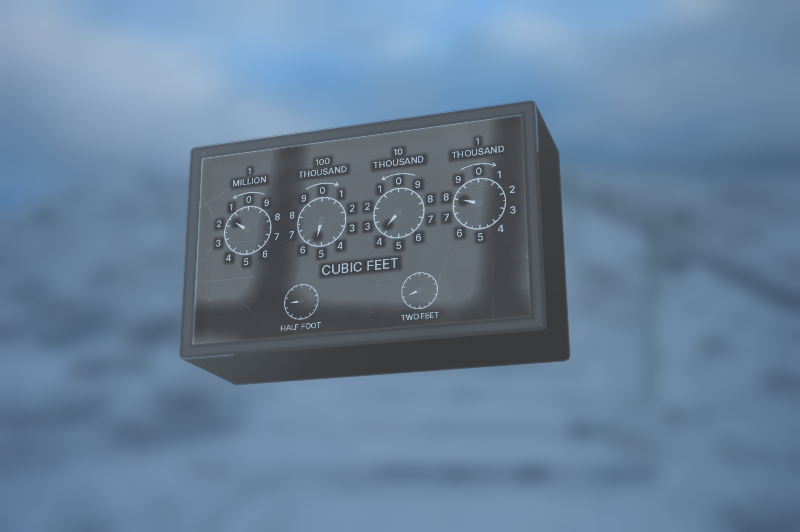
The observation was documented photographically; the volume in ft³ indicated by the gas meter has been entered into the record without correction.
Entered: 153800 ft³
